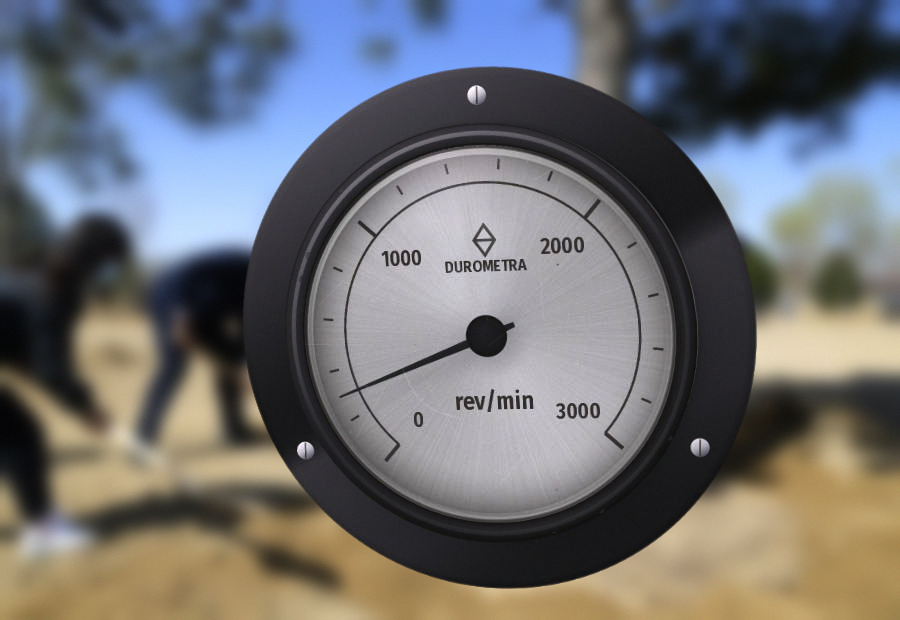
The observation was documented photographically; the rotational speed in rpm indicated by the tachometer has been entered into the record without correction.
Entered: 300 rpm
